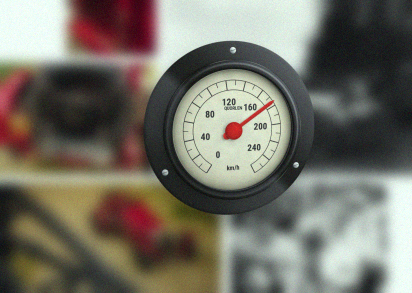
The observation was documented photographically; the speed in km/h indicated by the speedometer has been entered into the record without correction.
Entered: 175 km/h
